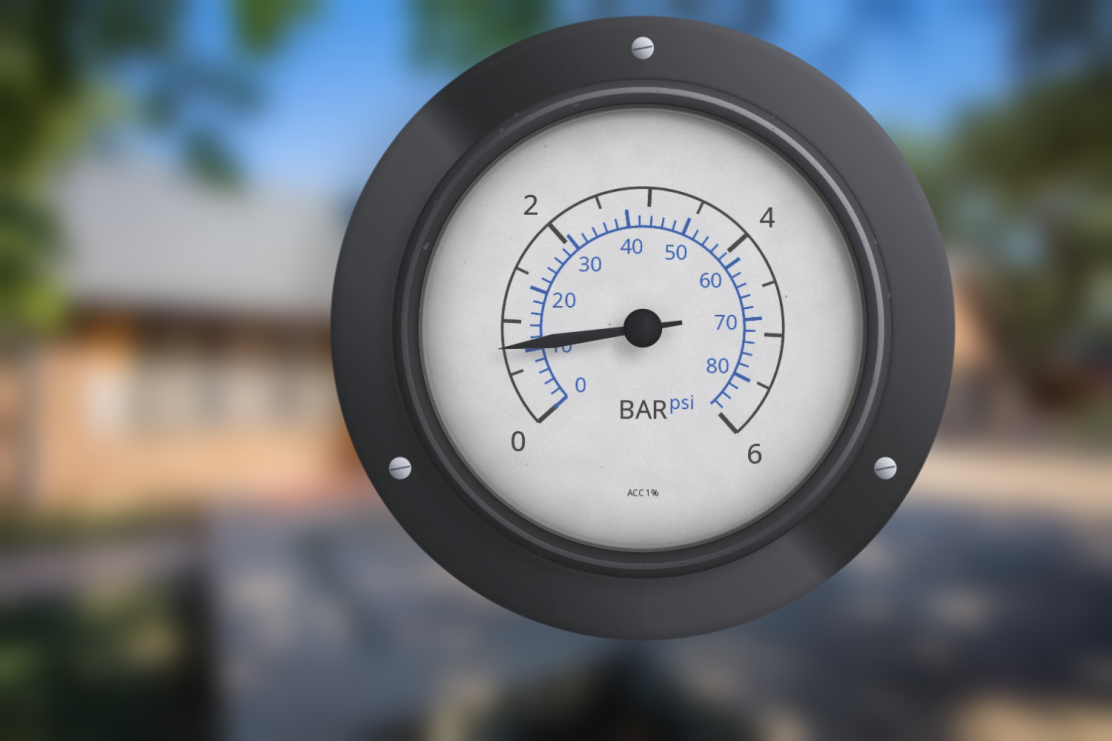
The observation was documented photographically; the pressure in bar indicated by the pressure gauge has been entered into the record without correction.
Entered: 0.75 bar
